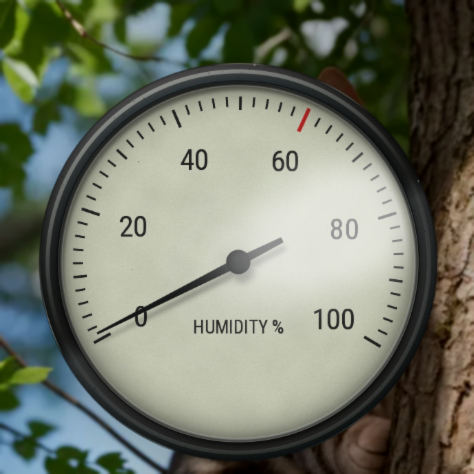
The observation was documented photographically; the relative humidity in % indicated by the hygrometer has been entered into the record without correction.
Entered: 1 %
